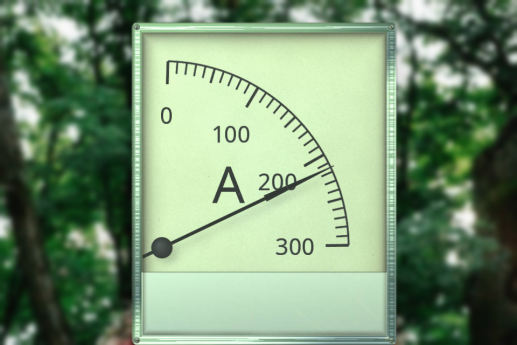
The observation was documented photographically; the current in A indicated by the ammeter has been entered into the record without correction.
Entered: 215 A
